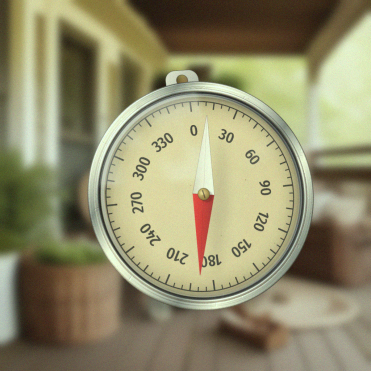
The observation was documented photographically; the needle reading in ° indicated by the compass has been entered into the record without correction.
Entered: 190 °
